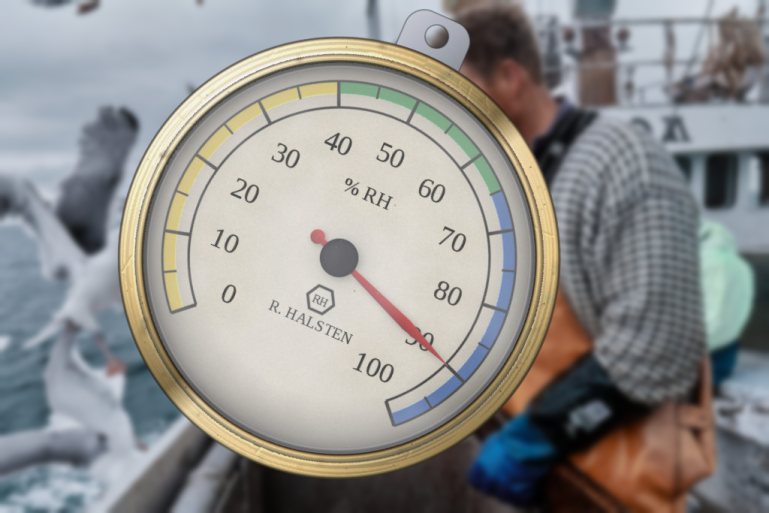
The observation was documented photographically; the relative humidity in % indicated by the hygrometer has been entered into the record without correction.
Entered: 90 %
